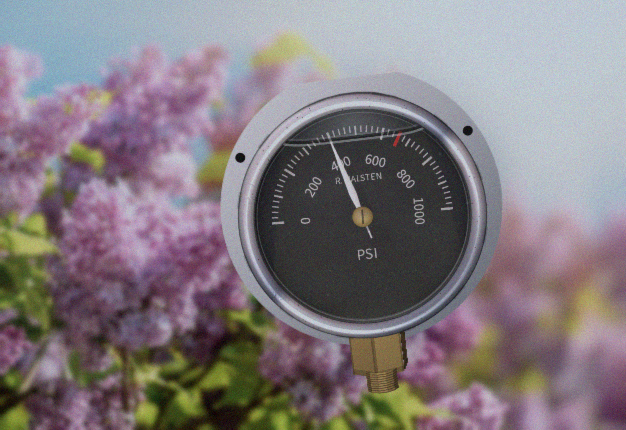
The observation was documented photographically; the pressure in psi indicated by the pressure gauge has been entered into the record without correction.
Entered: 400 psi
